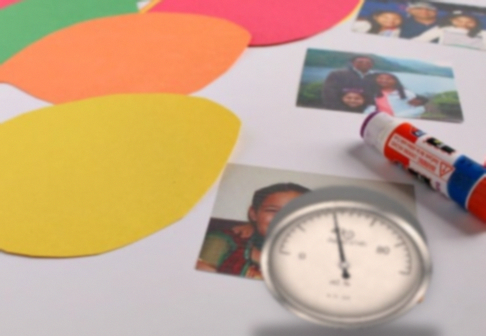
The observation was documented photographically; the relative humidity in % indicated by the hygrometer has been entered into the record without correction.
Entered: 40 %
